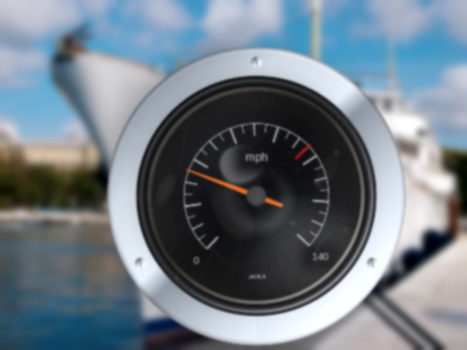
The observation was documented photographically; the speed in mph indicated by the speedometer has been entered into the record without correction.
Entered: 35 mph
